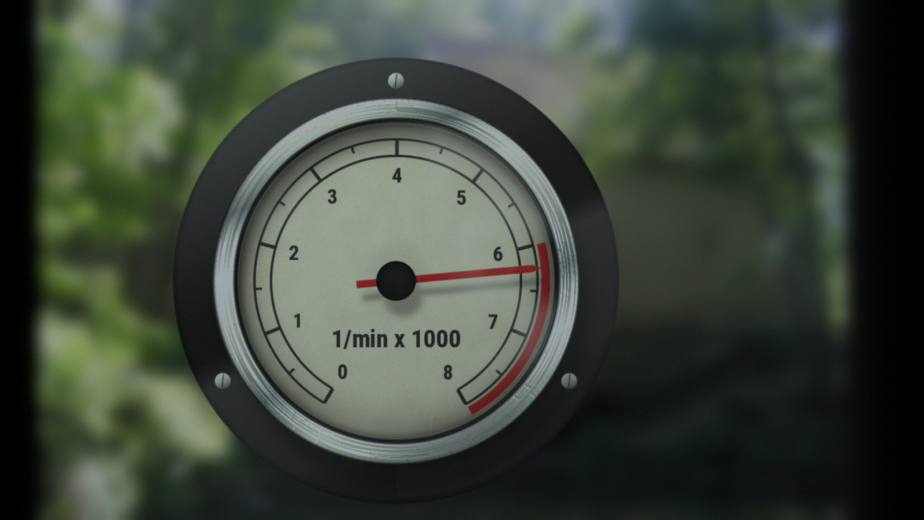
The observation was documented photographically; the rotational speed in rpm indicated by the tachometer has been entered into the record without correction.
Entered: 6250 rpm
